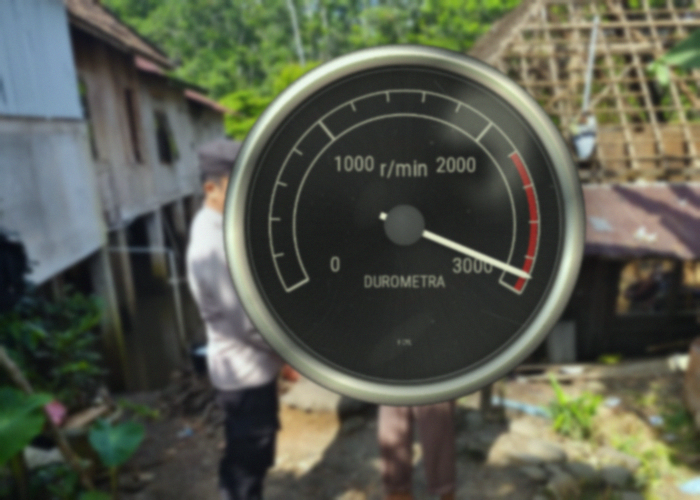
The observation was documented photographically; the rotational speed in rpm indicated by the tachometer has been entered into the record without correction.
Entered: 2900 rpm
